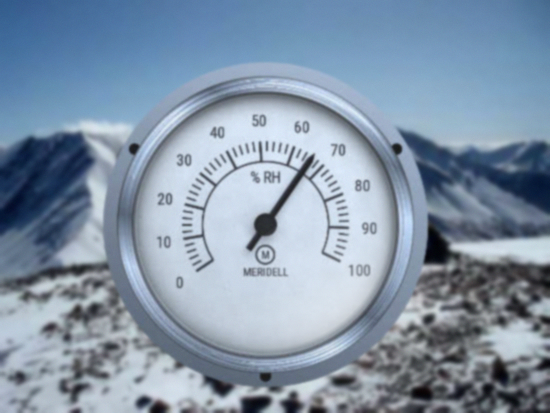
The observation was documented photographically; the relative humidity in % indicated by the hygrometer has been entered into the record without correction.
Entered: 66 %
